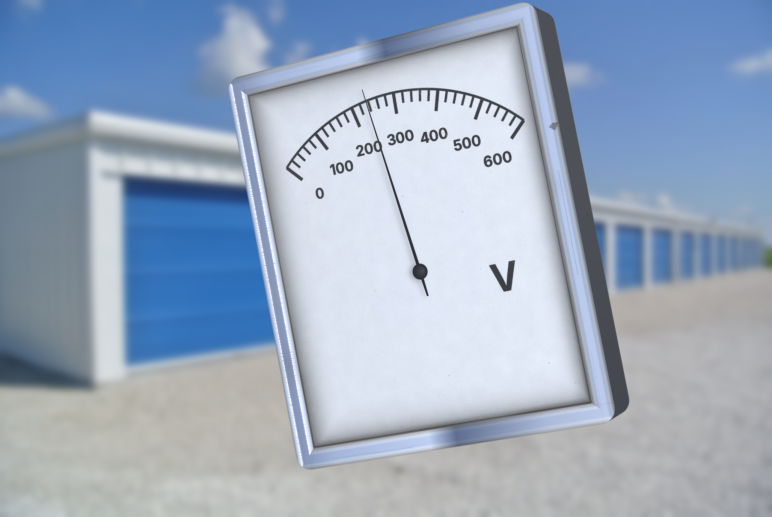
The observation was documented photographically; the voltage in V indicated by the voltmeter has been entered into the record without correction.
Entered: 240 V
